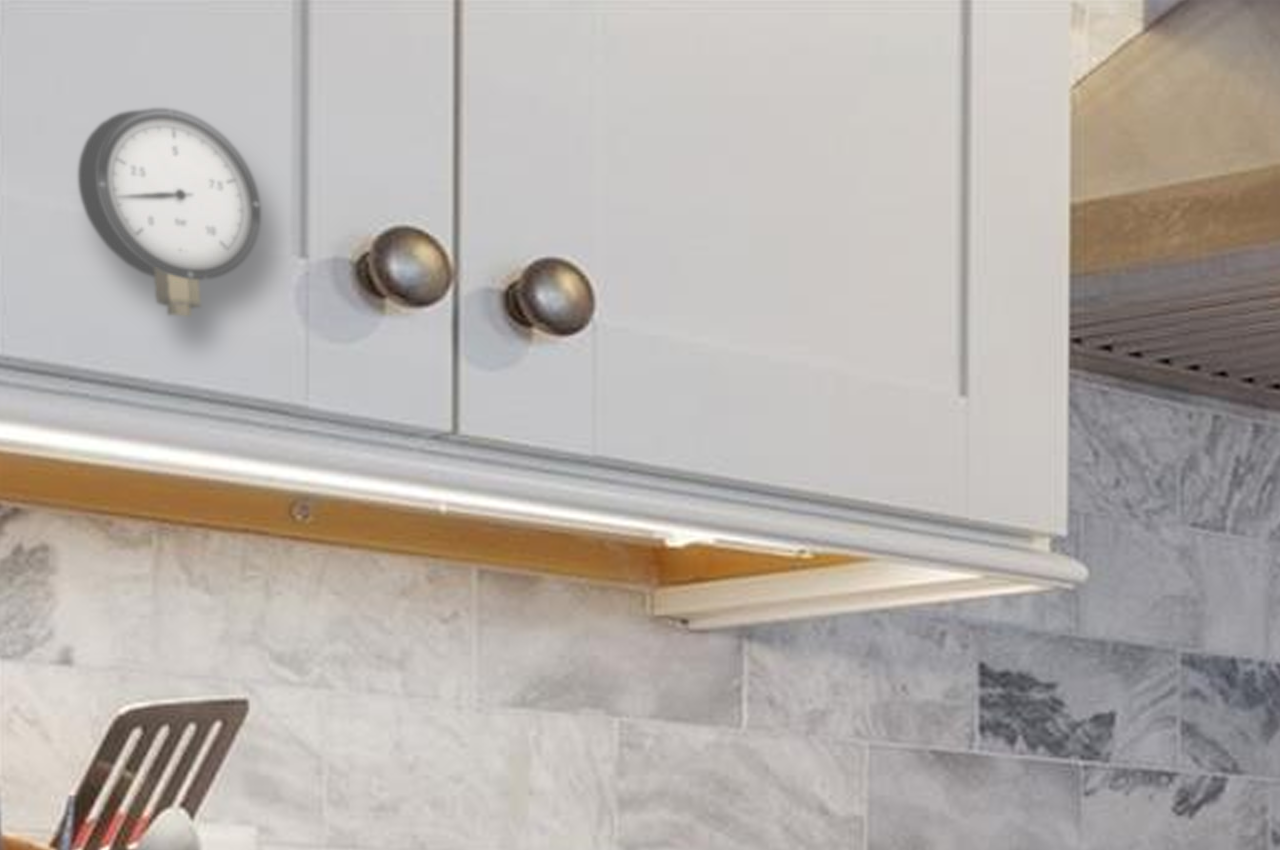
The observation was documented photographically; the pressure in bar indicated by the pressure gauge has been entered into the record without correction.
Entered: 1.25 bar
